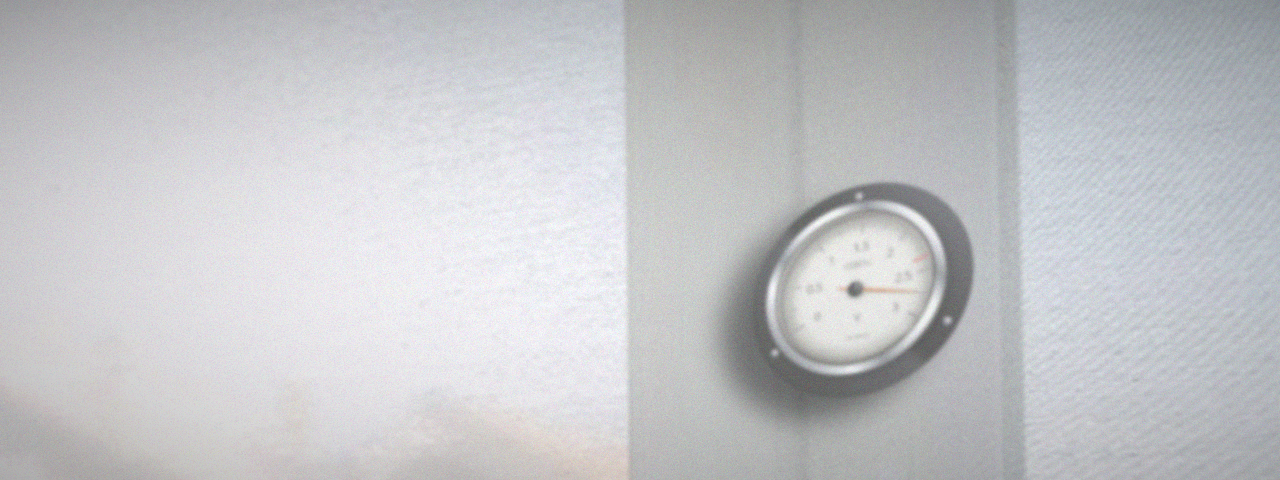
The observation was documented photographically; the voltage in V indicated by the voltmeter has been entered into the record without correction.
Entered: 2.75 V
